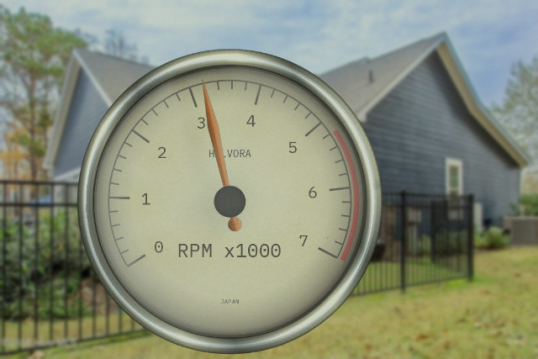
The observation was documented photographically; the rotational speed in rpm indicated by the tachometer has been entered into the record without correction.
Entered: 3200 rpm
